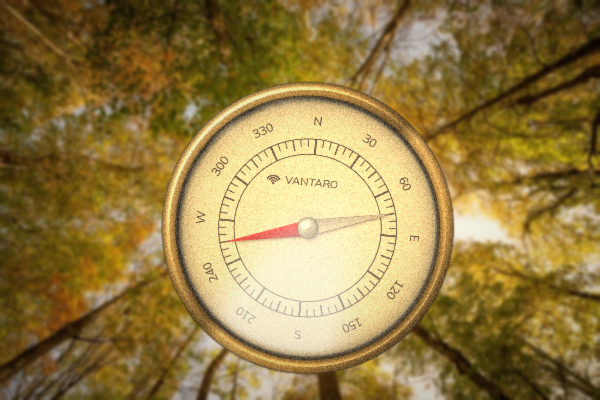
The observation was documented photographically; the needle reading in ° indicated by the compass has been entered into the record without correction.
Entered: 255 °
